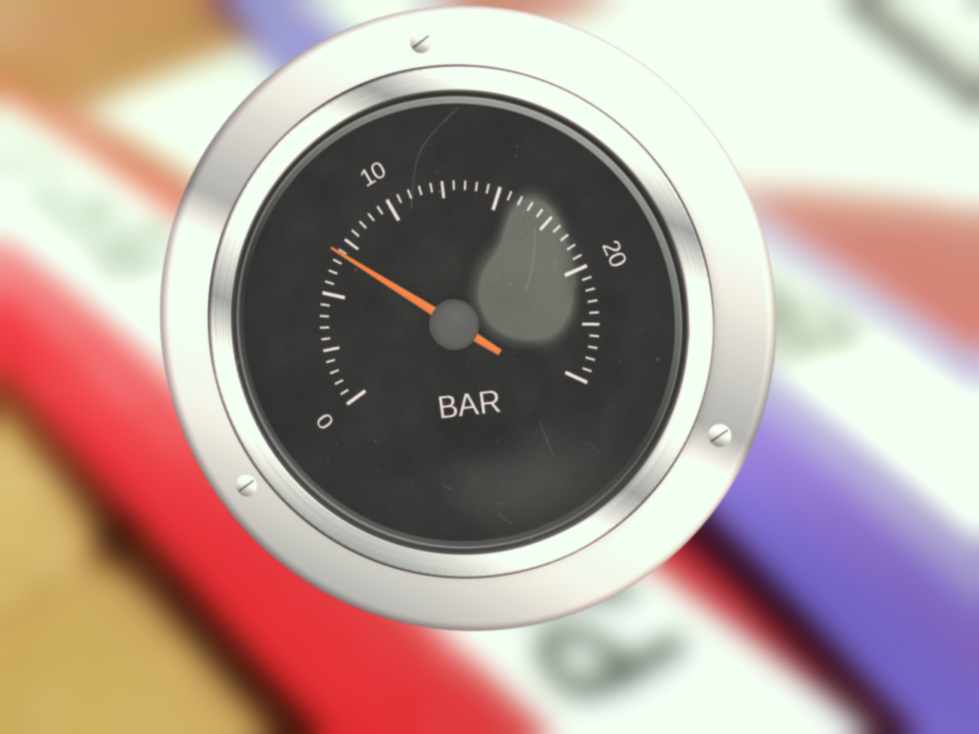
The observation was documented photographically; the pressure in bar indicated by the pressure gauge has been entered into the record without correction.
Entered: 7 bar
